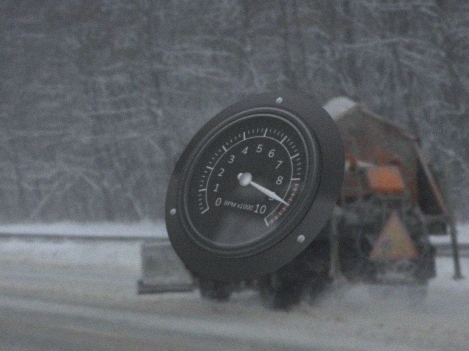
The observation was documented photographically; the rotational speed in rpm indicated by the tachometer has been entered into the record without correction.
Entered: 9000 rpm
